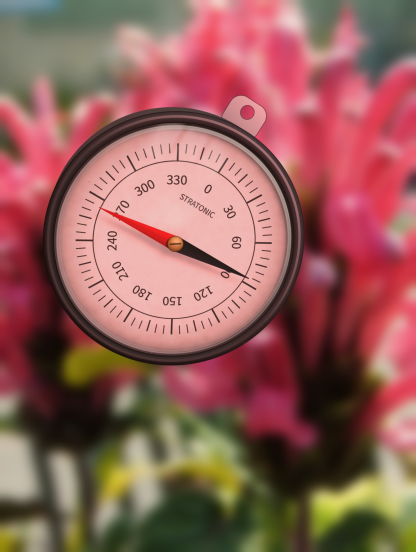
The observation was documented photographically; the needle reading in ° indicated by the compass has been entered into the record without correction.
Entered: 265 °
